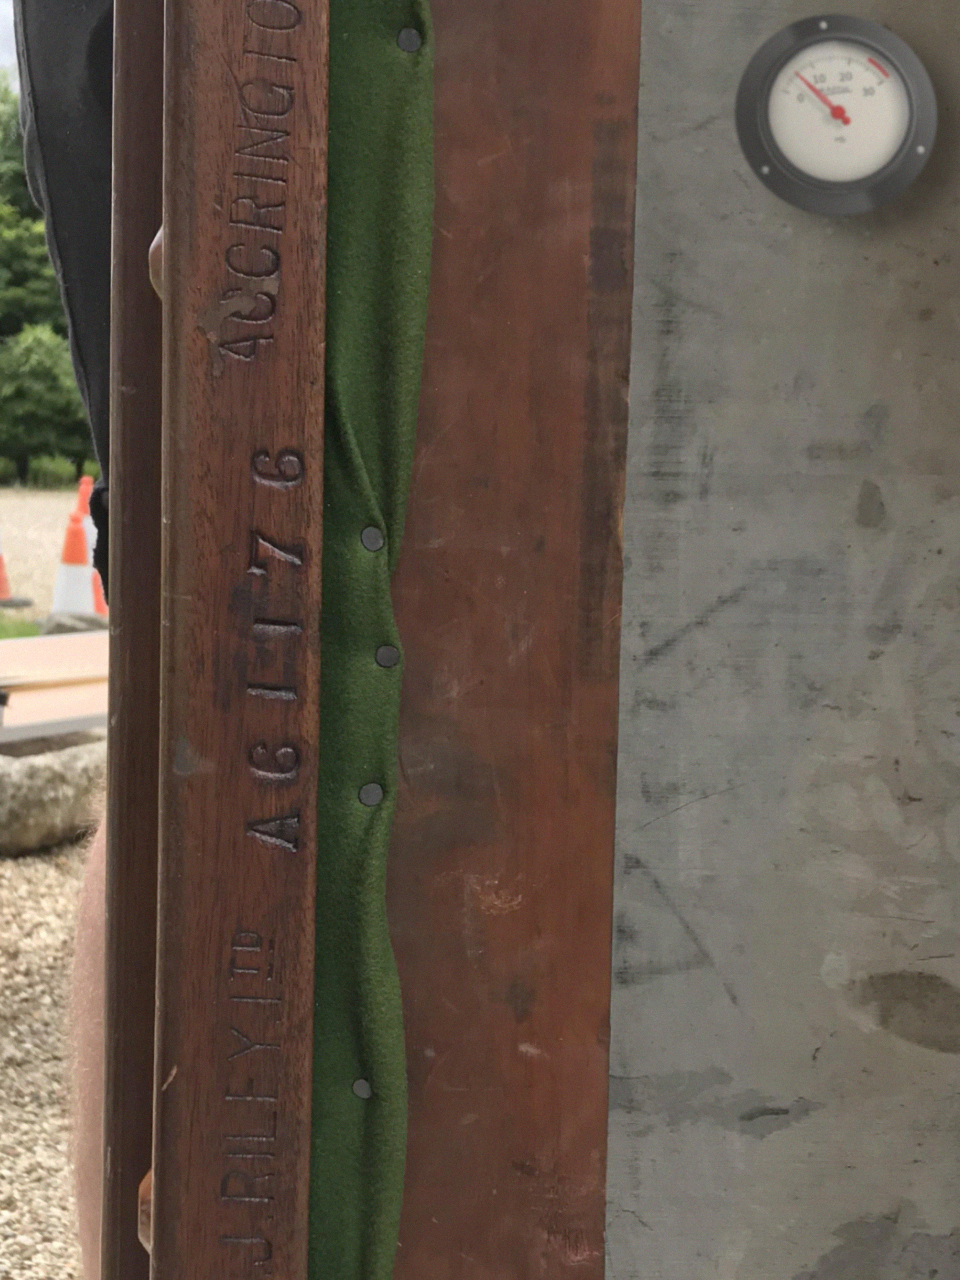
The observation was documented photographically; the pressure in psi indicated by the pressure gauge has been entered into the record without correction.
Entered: 5 psi
